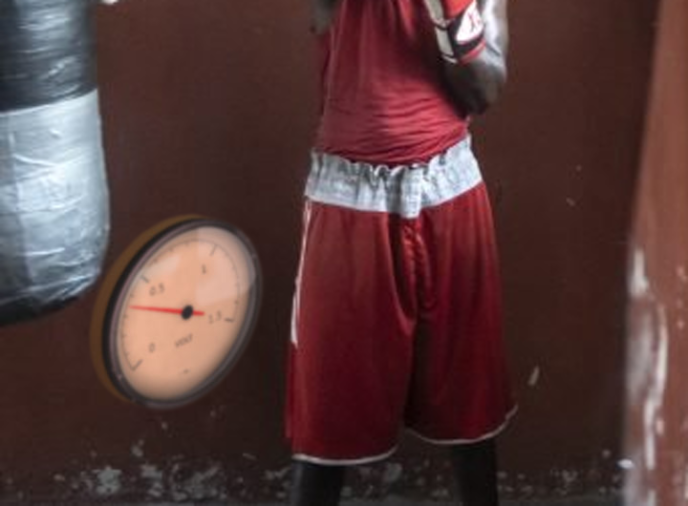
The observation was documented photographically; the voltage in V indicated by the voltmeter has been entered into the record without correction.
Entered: 0.35 V
